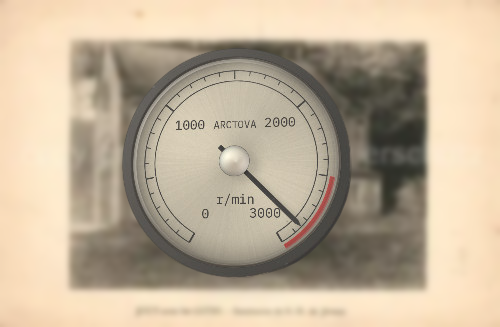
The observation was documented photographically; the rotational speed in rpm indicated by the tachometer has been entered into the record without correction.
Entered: 2850 rpm
